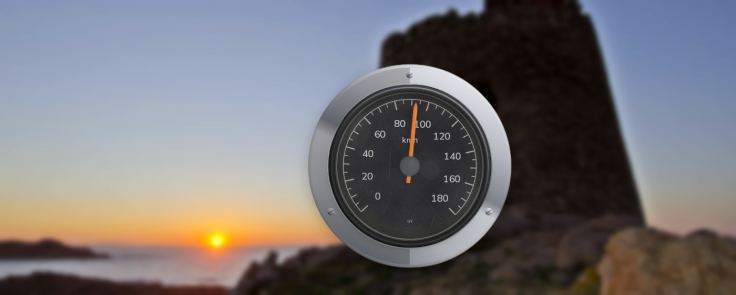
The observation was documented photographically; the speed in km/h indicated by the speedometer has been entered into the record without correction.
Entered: 92.5 km/h
